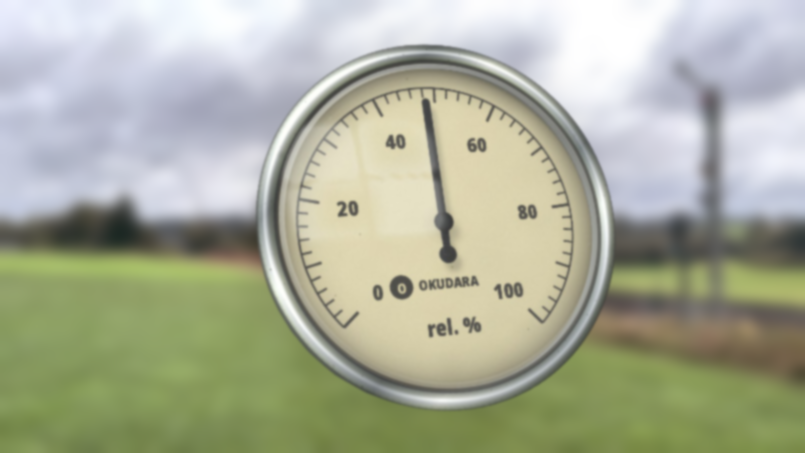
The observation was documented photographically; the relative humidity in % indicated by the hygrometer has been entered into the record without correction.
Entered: 48 %
